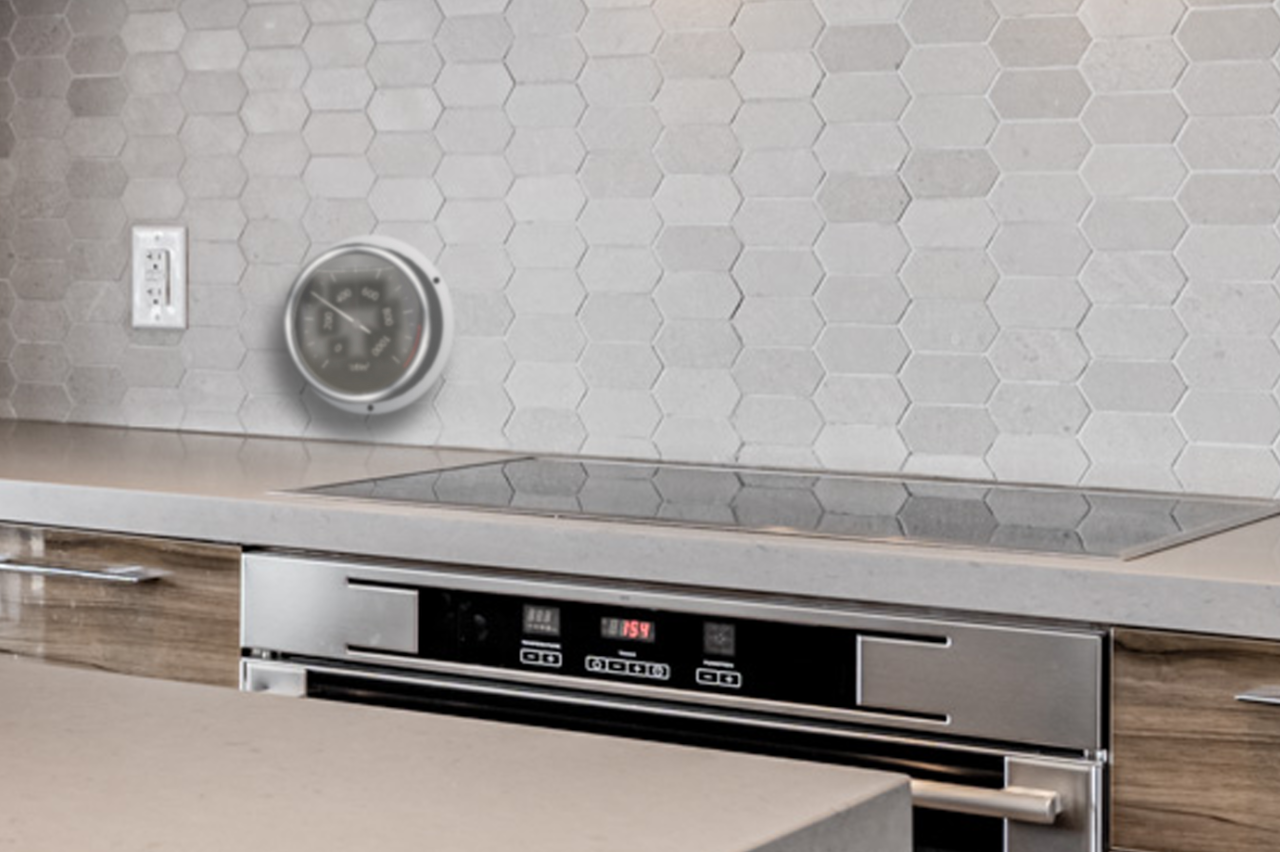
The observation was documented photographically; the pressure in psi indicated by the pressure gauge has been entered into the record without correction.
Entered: 300 psi
